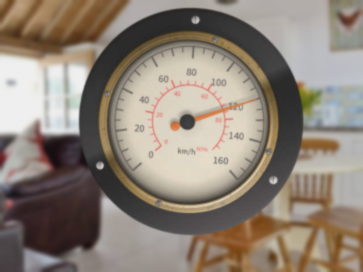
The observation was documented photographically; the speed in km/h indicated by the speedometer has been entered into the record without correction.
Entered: 120 km/h
